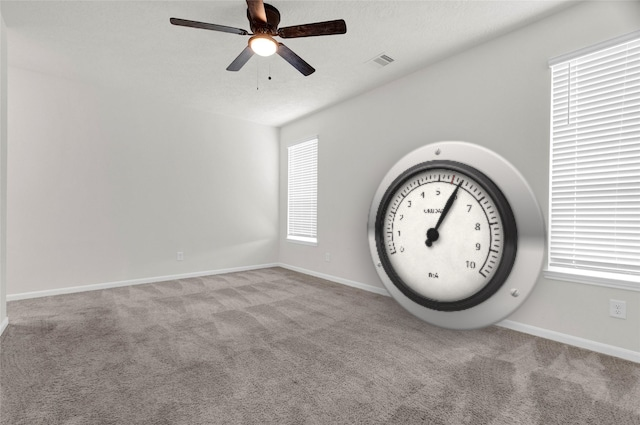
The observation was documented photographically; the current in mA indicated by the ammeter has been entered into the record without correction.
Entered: 6 mA
